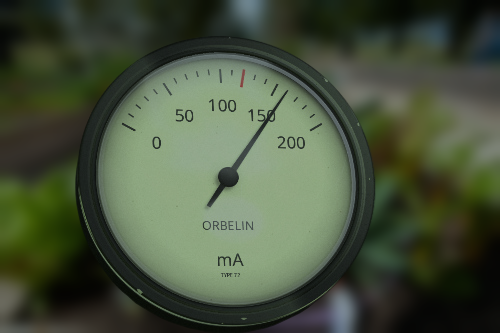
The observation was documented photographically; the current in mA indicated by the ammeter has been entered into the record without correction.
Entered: 160 mA
